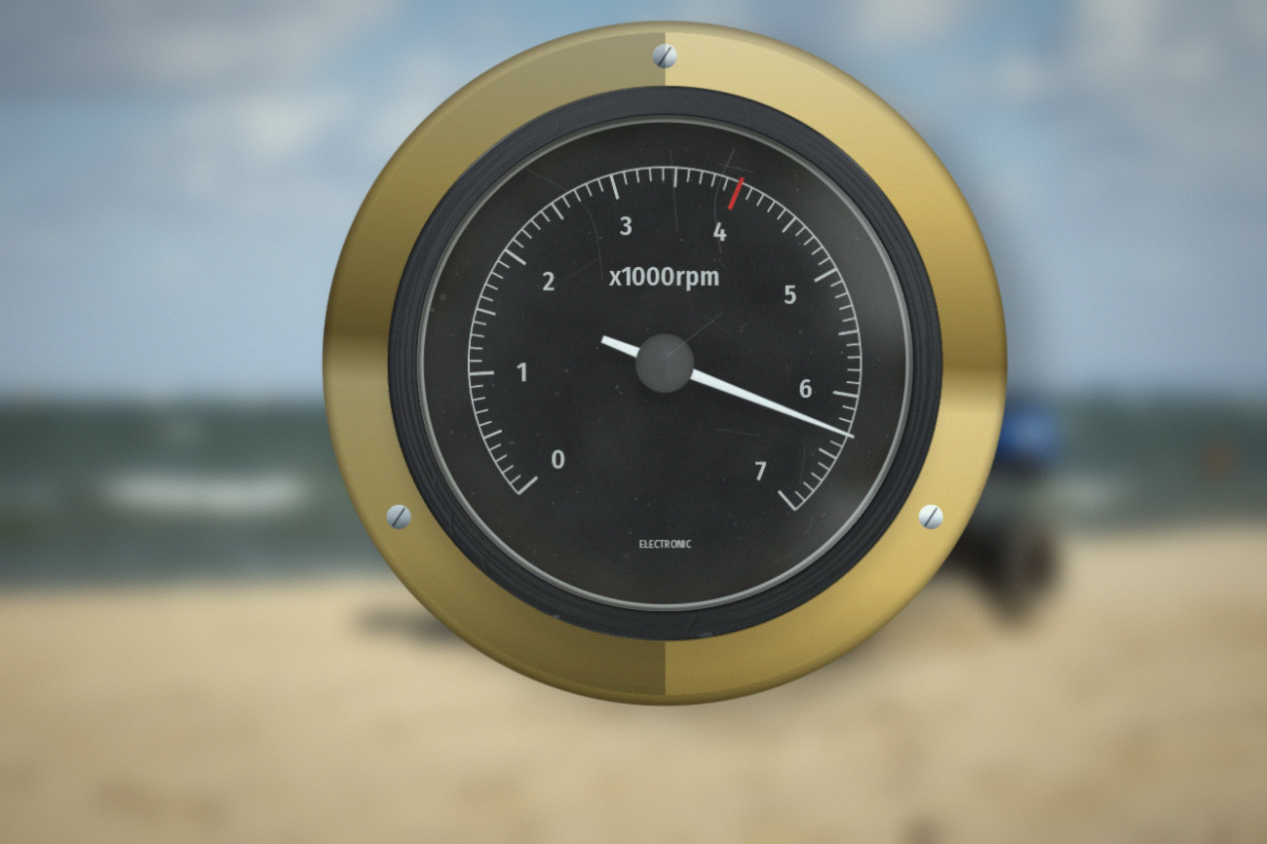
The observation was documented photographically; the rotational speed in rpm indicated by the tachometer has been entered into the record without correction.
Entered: 6300 rpm
